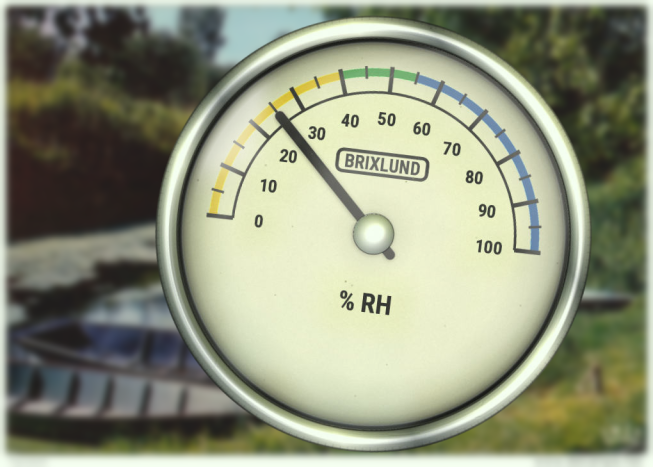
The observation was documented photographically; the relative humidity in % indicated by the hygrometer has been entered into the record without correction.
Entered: 25 %
